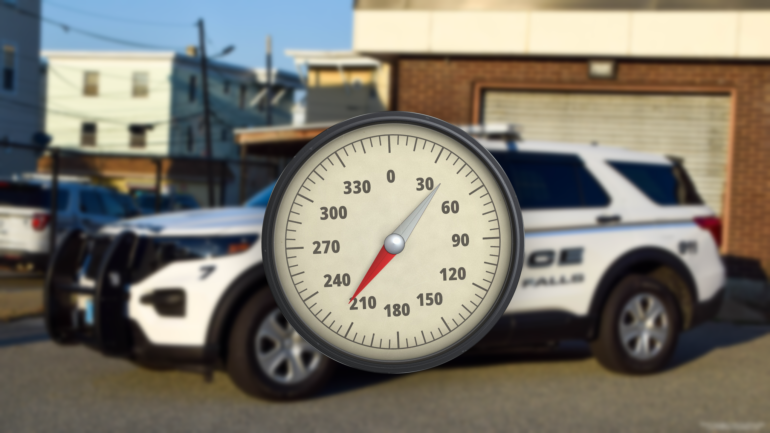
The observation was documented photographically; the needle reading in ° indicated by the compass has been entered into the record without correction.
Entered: 220 °
